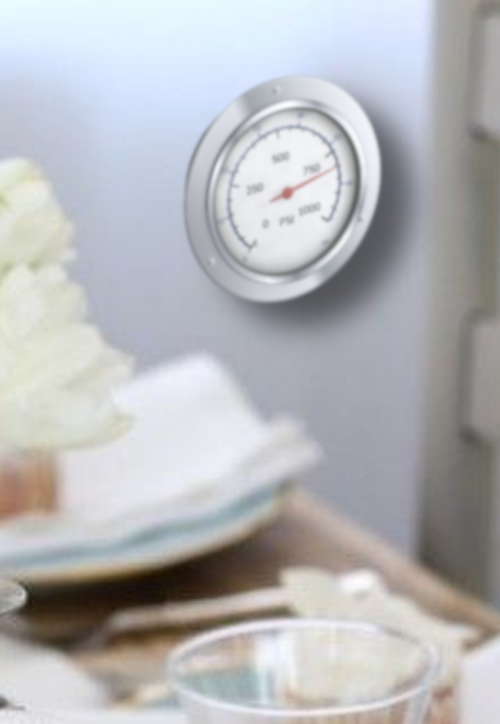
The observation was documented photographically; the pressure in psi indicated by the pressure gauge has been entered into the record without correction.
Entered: 800 psi
